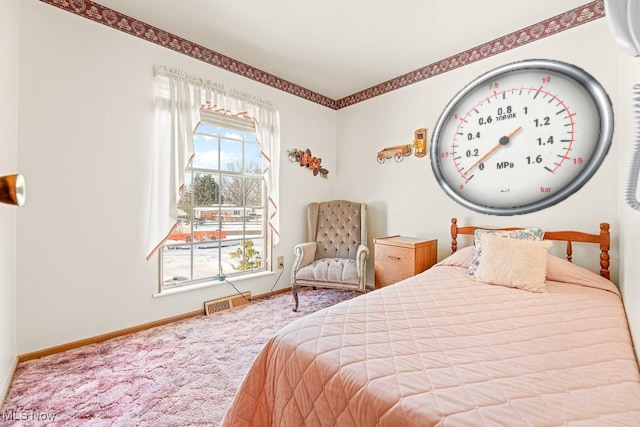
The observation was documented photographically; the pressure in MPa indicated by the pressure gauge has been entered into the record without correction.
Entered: 0.05 MPa
